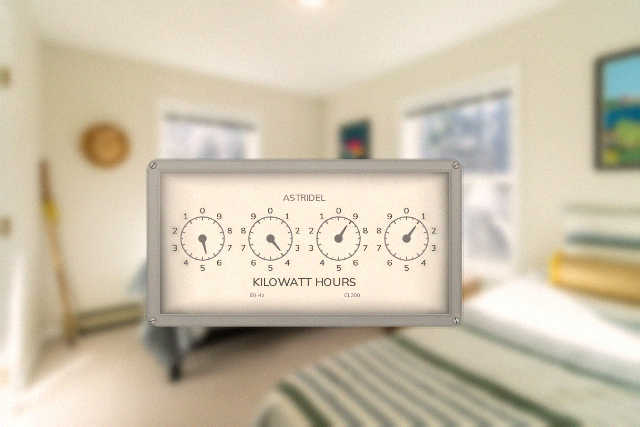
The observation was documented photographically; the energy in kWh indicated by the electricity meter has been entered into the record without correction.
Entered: 5391 kWh
